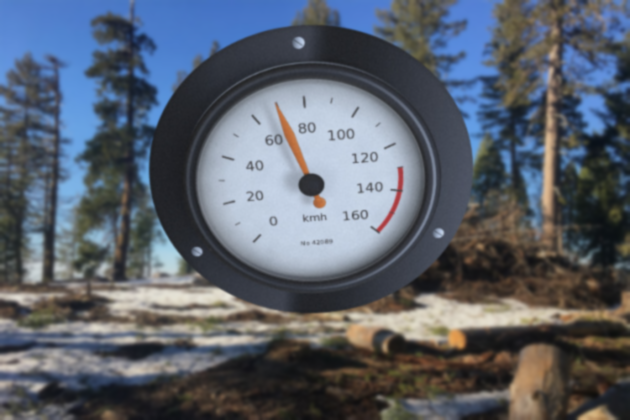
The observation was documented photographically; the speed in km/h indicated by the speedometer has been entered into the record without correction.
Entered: 70 km/h
